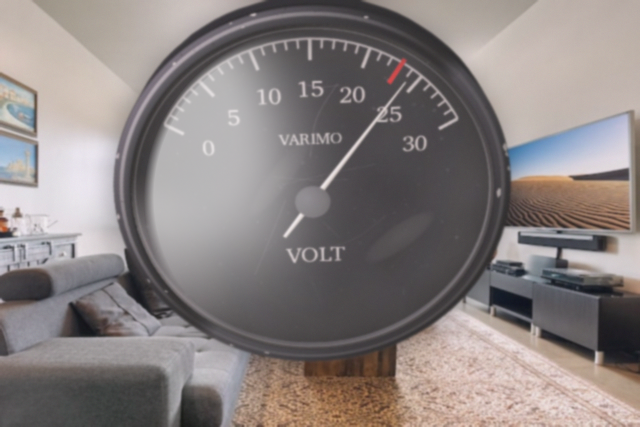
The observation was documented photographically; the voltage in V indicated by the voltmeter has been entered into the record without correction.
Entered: 24 V
